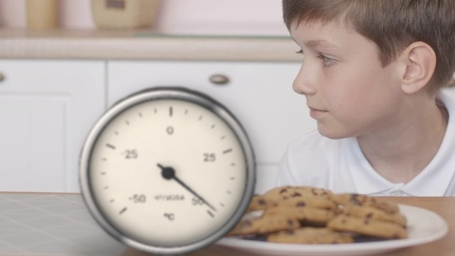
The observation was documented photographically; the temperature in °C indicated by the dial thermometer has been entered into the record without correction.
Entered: 47.5 °C
